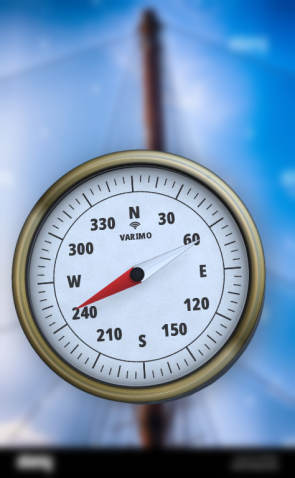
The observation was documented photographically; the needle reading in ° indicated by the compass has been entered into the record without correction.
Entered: 245 °
